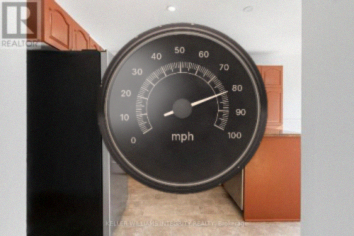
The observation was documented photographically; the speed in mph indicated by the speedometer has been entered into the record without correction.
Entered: 80 mph
